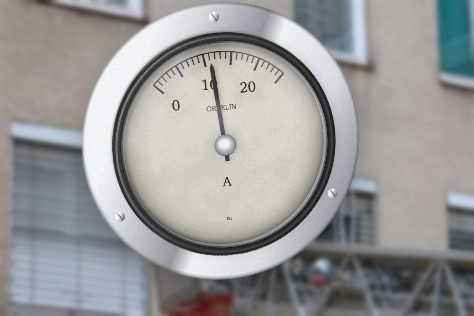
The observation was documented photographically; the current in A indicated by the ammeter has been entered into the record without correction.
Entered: 11 A
